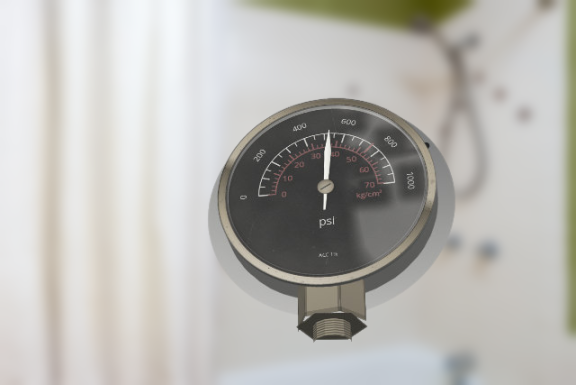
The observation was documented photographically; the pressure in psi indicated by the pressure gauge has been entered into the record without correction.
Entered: 525 psi
